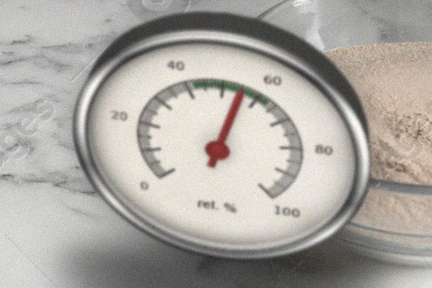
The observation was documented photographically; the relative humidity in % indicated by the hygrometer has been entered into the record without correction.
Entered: 55 %
